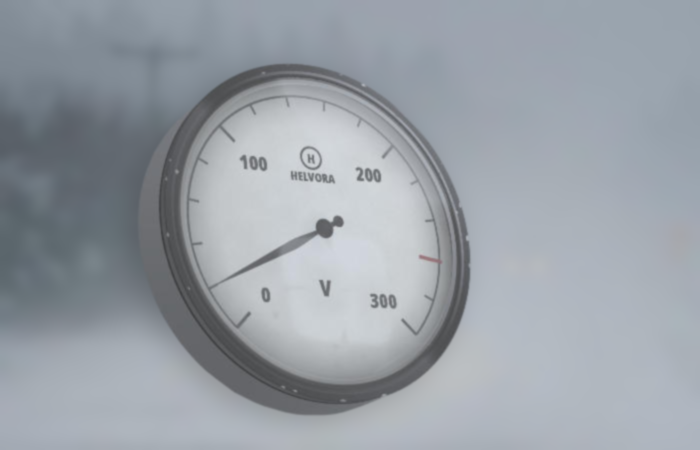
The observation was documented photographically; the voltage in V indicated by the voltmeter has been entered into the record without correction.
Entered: 20 V
